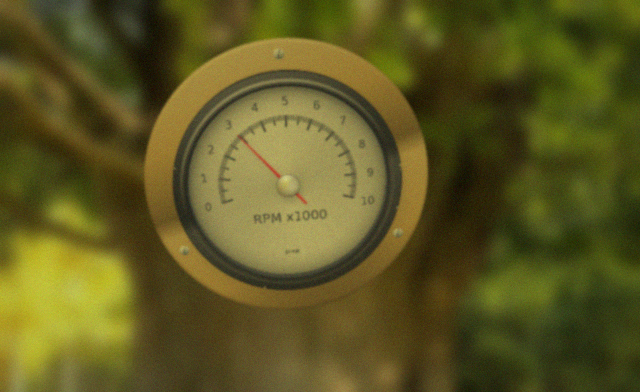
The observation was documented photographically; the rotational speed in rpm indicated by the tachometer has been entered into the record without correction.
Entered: 3000 rpm
